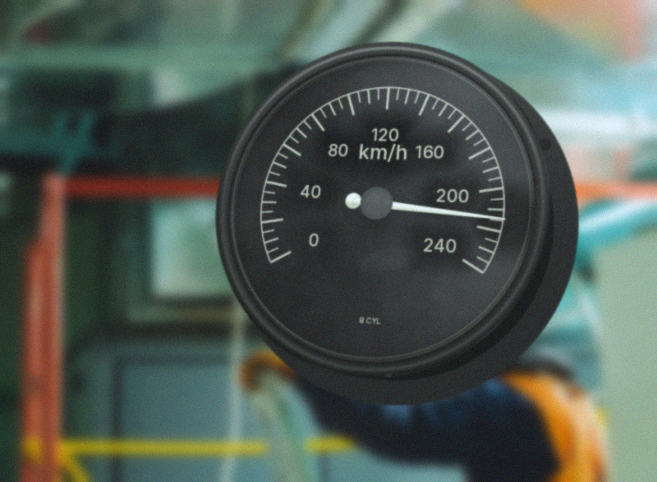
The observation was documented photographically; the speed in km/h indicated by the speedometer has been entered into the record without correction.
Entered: 215 km/h
